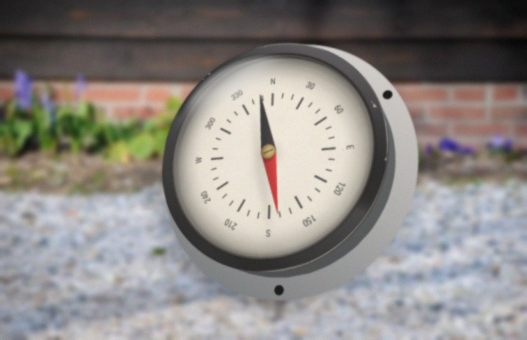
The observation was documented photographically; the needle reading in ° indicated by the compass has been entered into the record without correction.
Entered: 170 °
